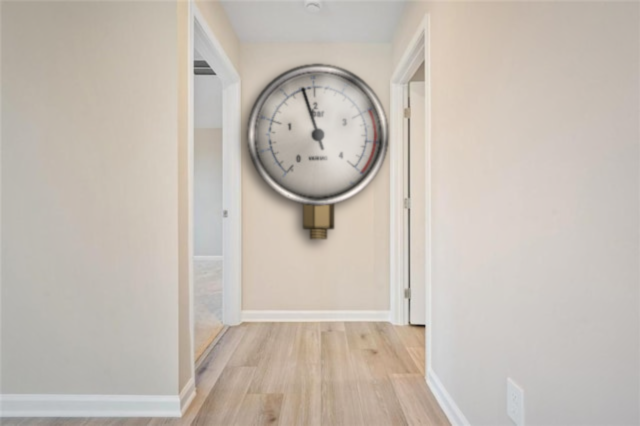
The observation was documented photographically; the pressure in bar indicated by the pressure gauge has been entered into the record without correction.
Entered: 1.8 bar
